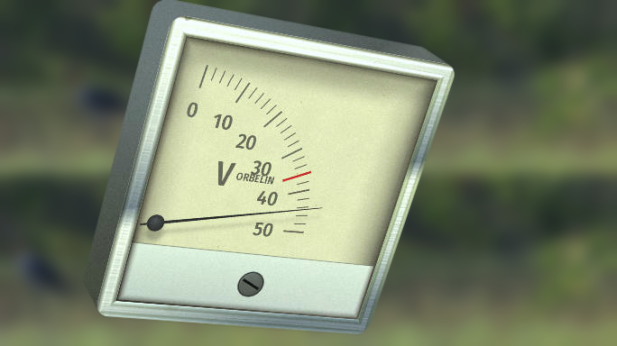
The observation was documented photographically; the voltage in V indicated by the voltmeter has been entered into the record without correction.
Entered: 44 V
